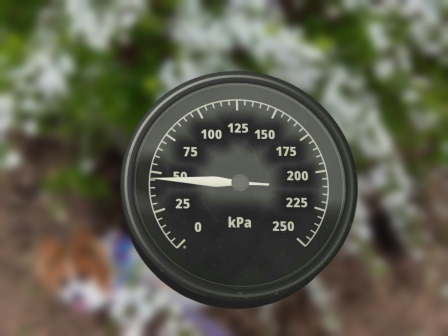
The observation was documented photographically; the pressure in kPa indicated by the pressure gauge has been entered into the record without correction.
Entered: 45 kPa
